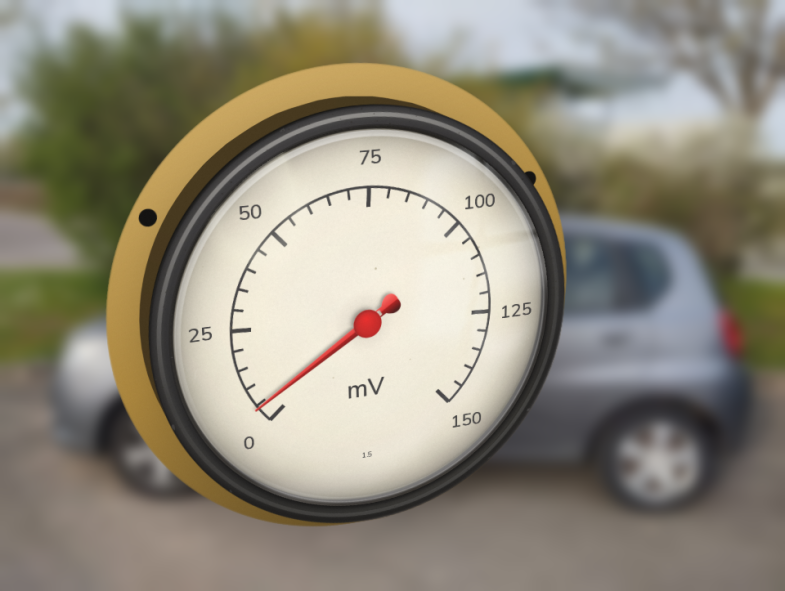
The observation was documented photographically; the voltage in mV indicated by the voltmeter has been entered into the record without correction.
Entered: 5 mV
